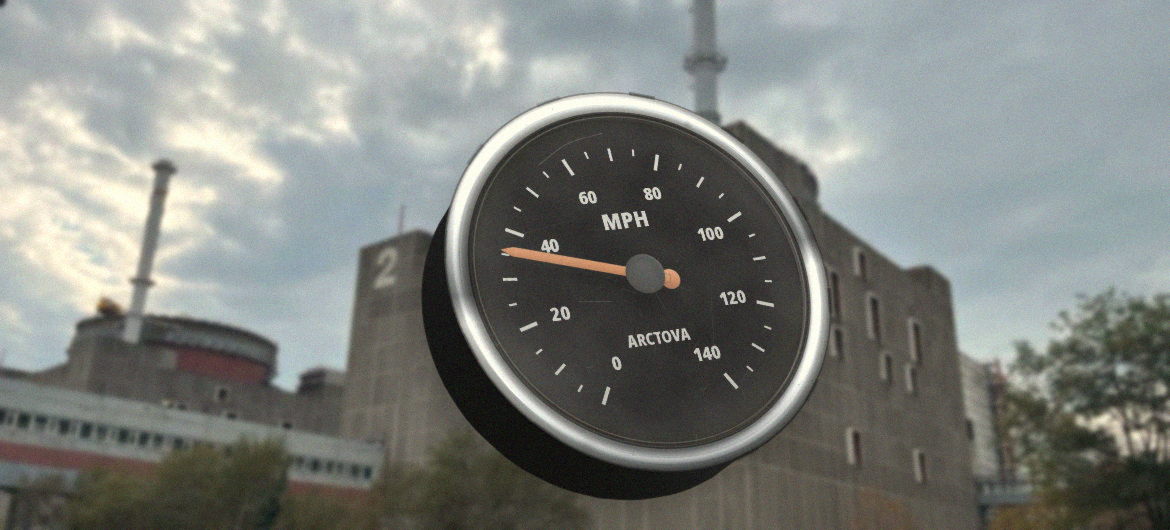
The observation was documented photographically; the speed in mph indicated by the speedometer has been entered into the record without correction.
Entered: 35 mph
